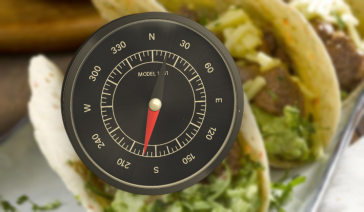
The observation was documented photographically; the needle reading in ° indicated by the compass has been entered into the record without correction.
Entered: 195 °
